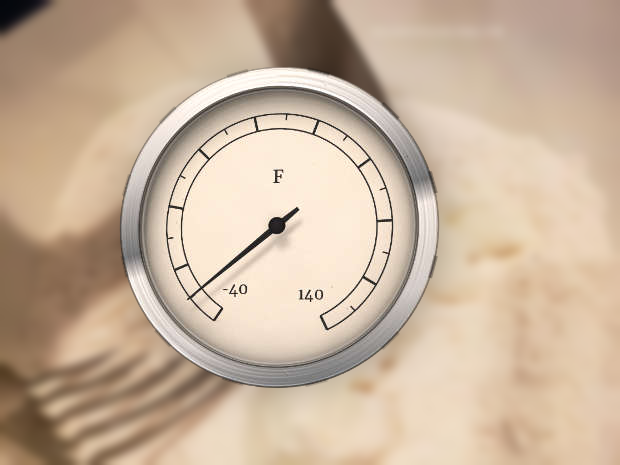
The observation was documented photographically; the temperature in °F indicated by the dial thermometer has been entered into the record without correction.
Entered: -30 °F
